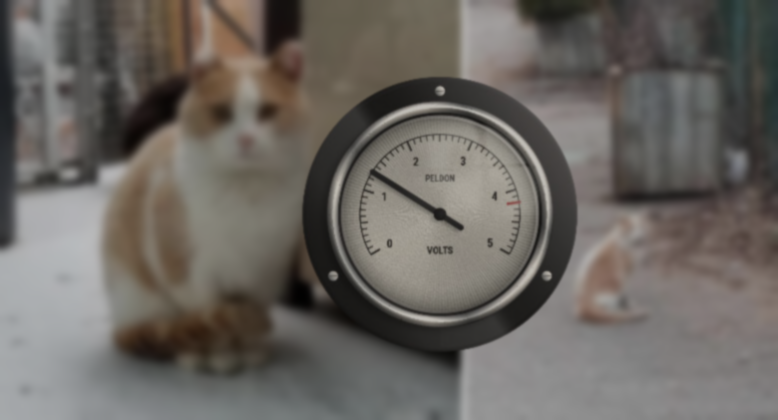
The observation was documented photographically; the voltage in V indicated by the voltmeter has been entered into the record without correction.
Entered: 1.3 V
